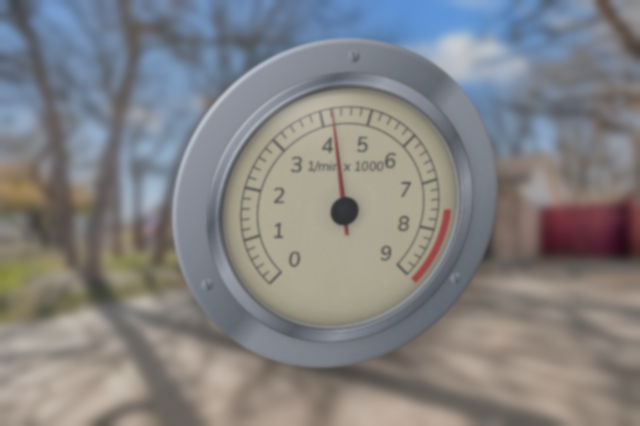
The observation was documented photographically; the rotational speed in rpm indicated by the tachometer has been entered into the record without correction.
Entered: 4200 rpm
